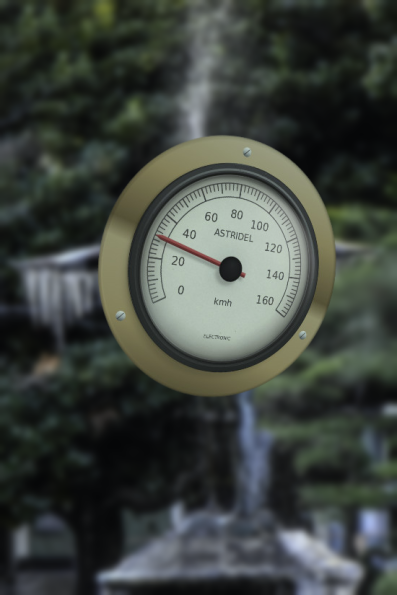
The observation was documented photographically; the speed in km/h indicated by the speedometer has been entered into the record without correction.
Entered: 30 km/h
